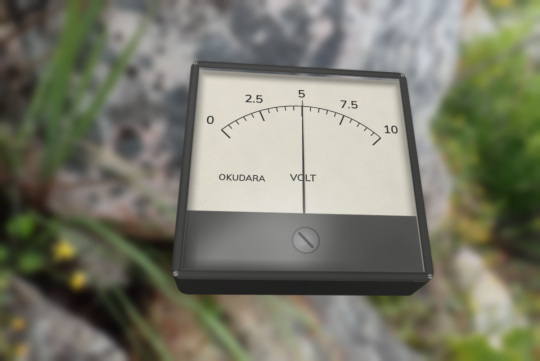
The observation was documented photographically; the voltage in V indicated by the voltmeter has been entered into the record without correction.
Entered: 5 V
